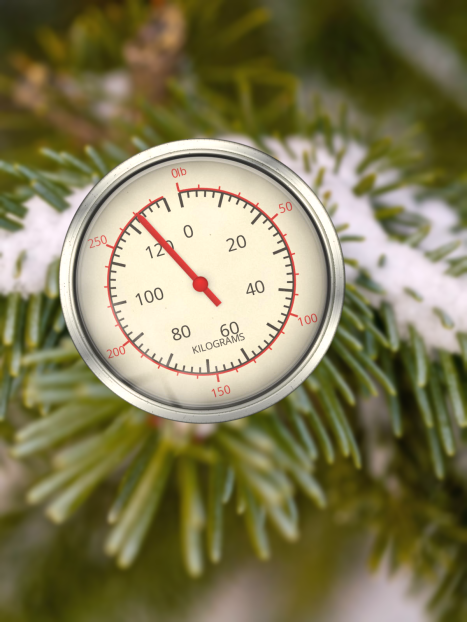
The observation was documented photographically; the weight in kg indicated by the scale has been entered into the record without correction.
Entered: 123 kg
